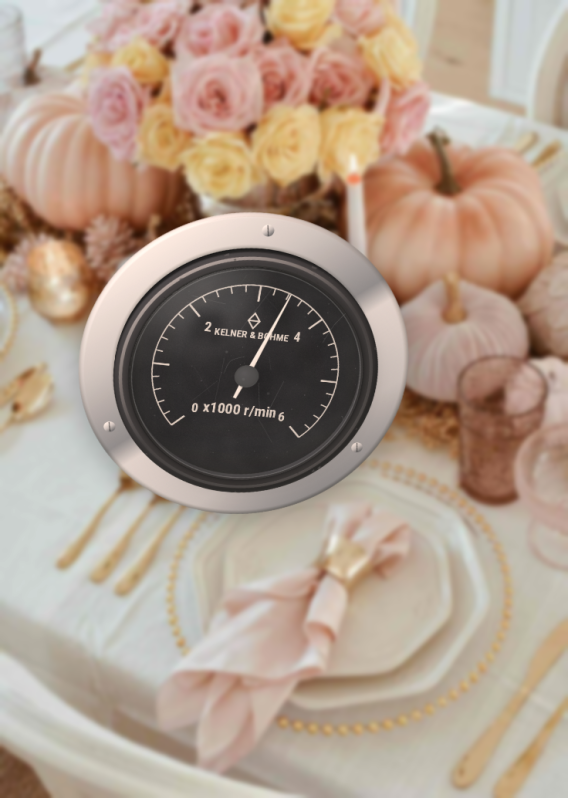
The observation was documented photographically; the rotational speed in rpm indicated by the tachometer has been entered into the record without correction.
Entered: 3400 rpm
